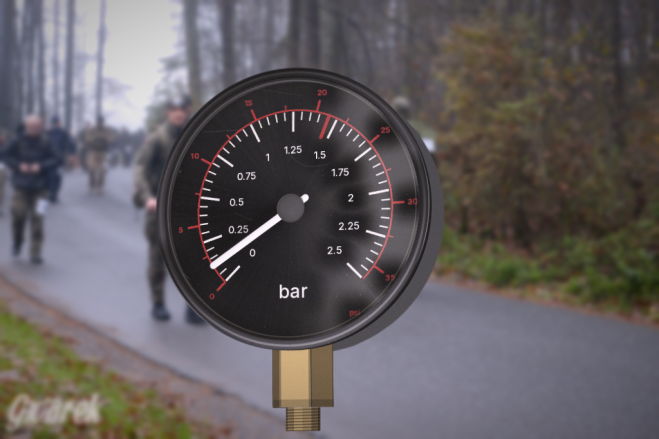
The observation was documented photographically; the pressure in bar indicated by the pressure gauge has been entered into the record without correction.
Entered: 0.1 bar
